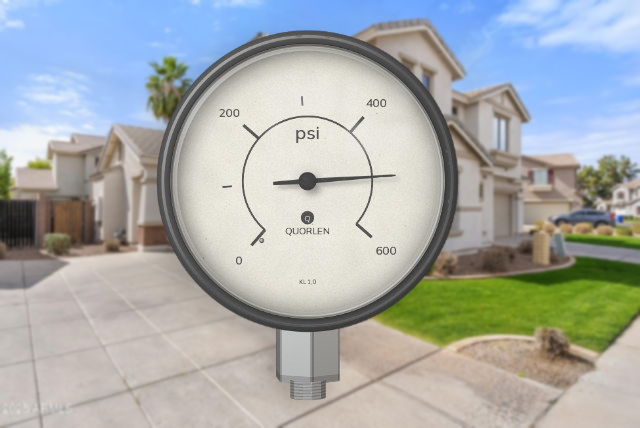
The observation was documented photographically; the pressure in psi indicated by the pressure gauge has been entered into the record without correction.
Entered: 500 psi
